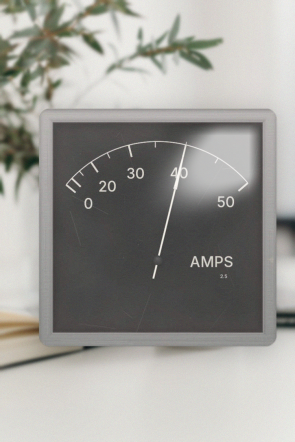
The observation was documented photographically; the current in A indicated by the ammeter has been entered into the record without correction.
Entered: 40 A
